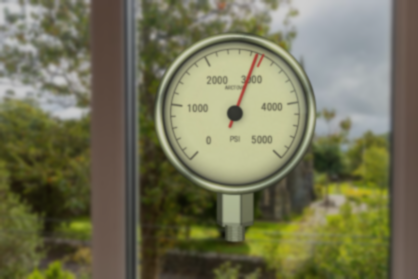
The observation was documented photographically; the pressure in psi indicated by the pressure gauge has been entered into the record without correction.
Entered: 2900 psi
